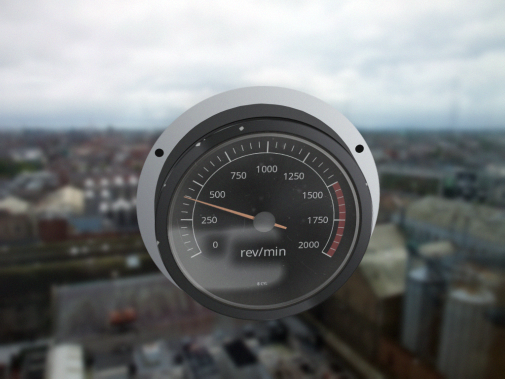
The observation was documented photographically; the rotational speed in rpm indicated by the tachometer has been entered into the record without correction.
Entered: 400 rpm
